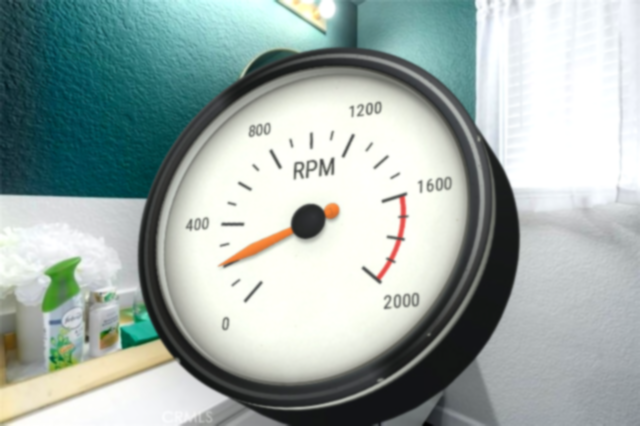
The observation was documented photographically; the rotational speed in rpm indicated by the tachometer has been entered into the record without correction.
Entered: 200 rpm
